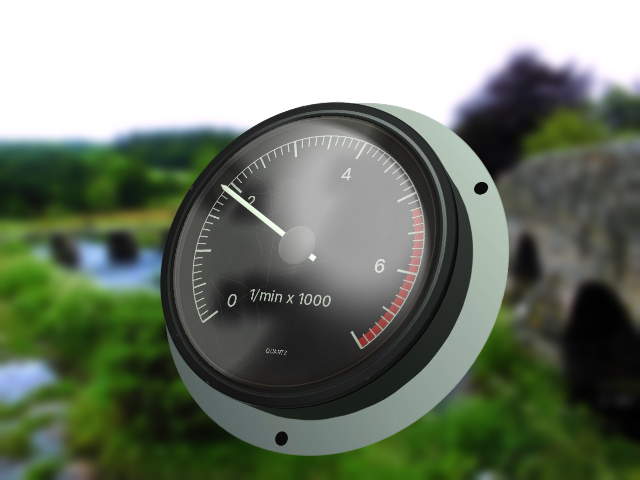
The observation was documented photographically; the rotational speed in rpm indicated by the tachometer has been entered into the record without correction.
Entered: 1900 rpm
